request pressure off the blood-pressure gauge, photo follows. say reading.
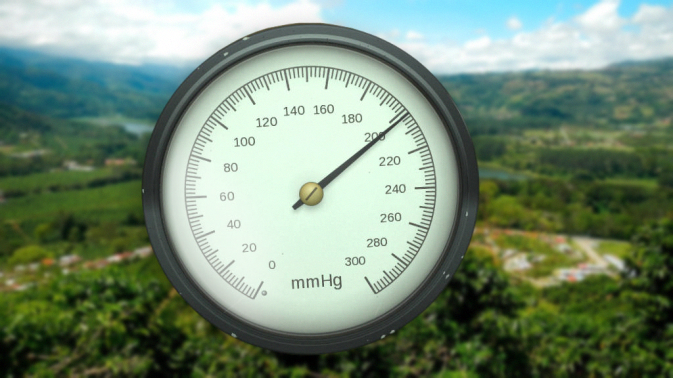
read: 202 mmHg
